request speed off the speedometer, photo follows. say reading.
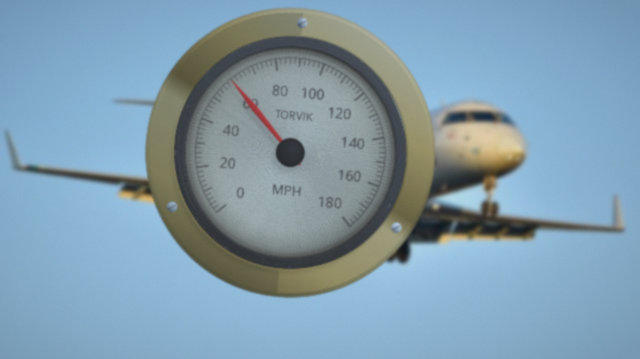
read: 60 mph
